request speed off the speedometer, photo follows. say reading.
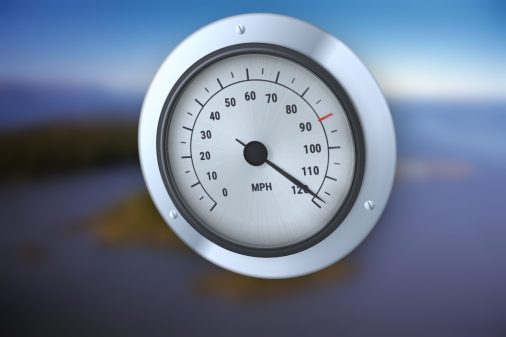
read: 117.5 mph
